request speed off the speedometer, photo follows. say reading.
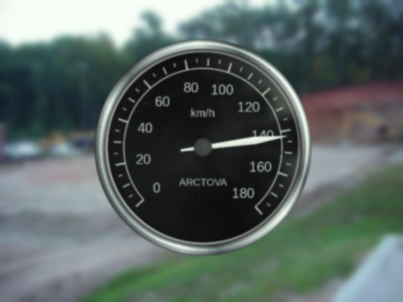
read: 142.5 km/h
